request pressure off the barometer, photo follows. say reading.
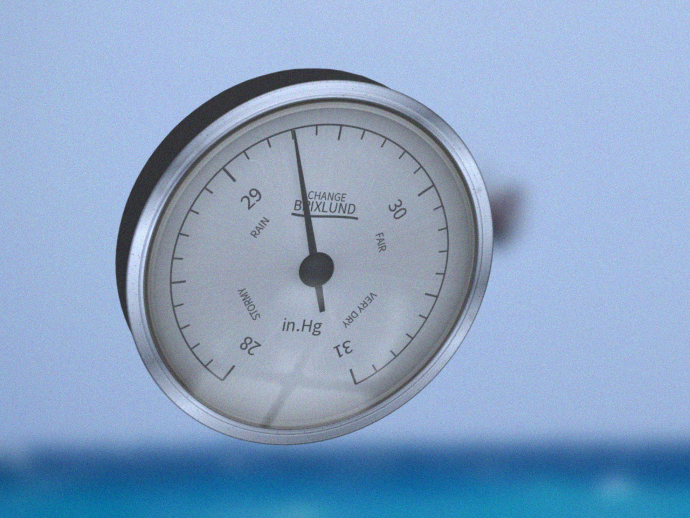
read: 29.3 inHg
